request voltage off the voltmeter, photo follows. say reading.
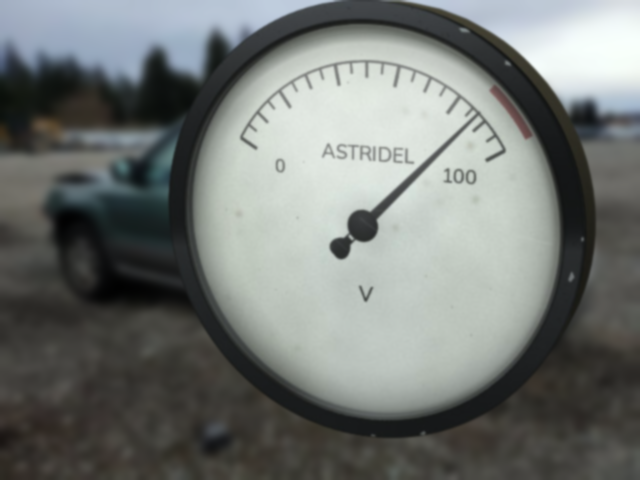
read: 87.5 V
